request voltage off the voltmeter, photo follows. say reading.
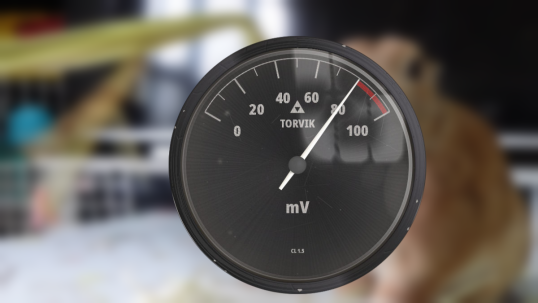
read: 80 mV
